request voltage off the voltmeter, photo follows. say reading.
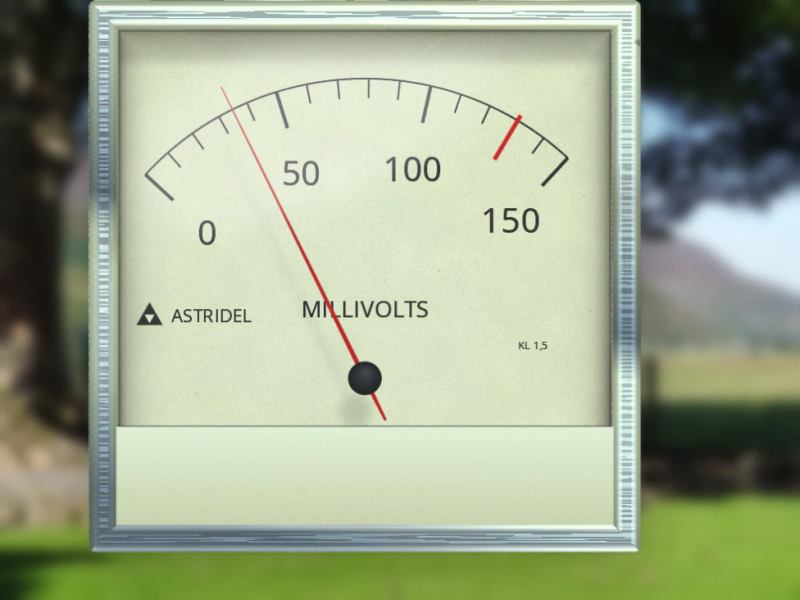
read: 35 mV
